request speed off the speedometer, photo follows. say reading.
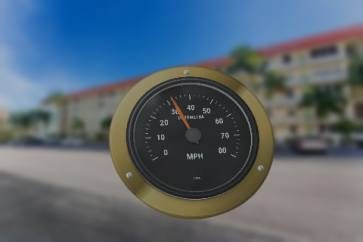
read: 32 mph
